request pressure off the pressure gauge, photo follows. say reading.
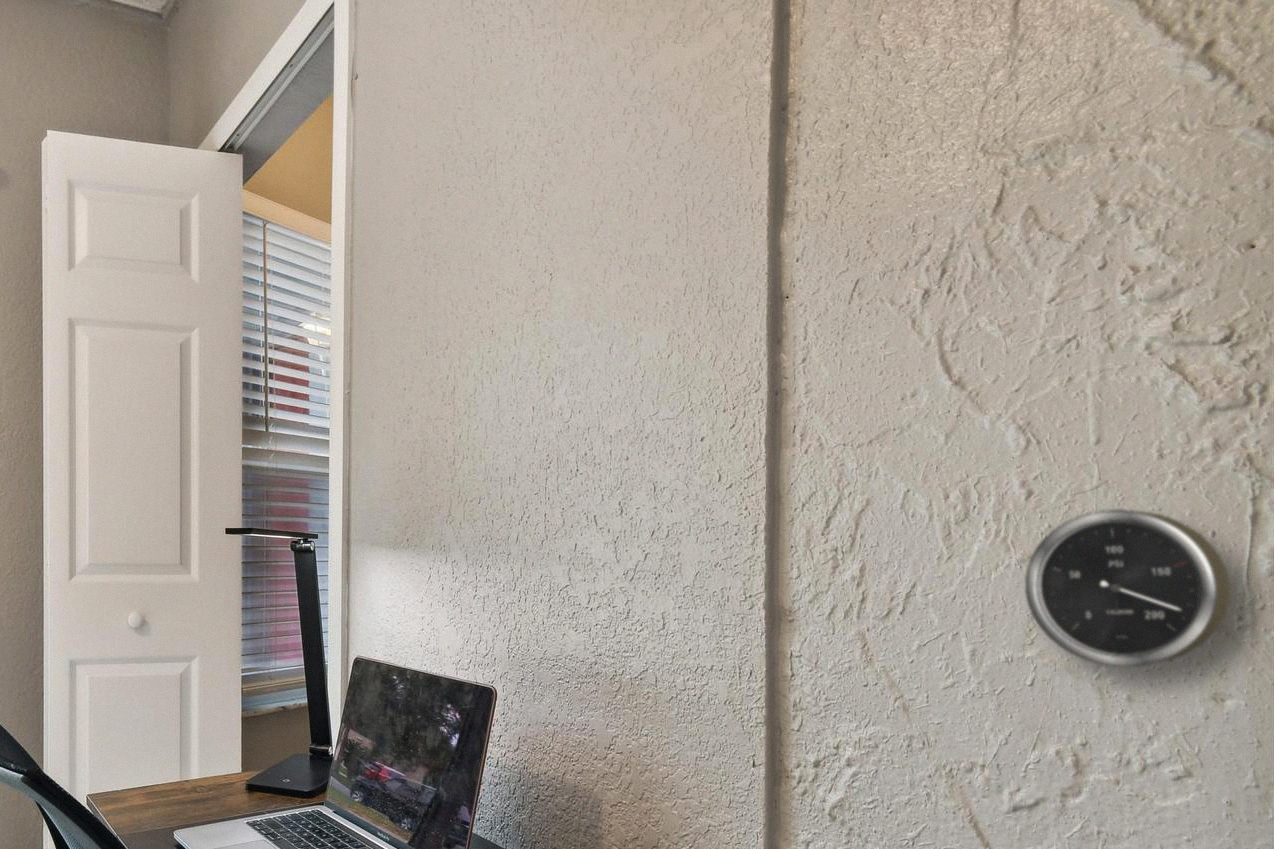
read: 185 psi
